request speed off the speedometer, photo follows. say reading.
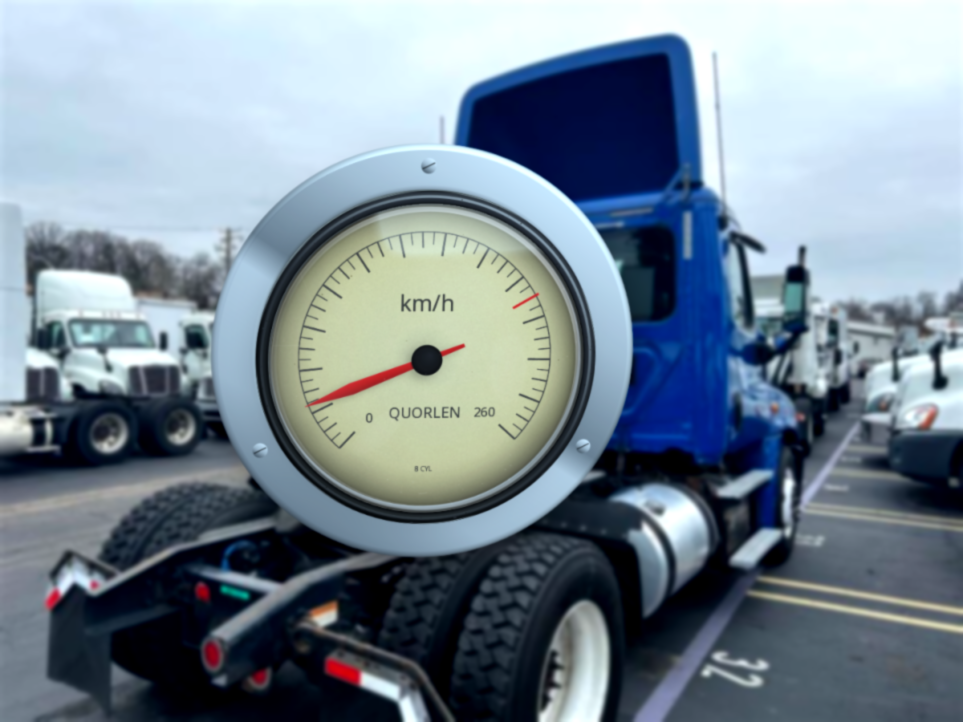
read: 25 km/h
